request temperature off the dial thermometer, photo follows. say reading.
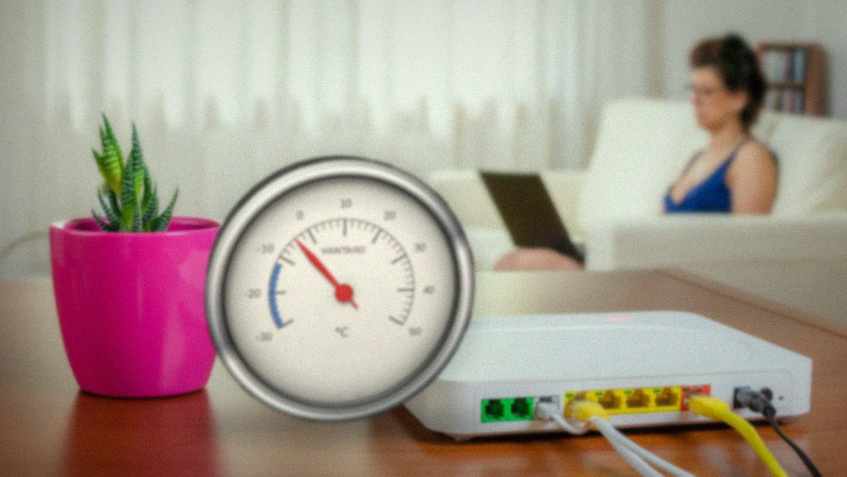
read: -4 °C
